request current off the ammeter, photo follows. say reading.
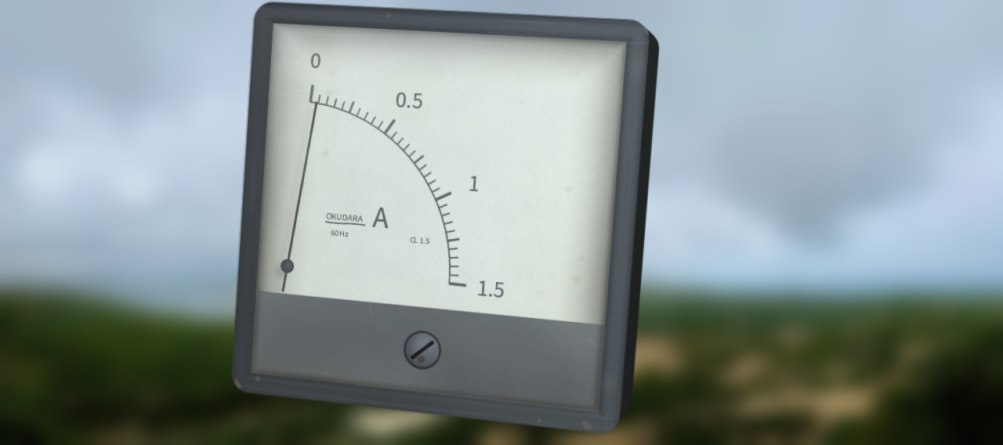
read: 0.05 A
